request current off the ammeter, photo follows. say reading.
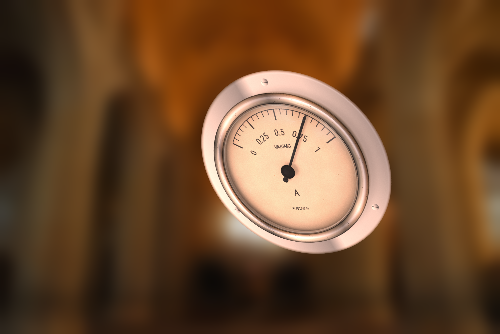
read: 0.75 A
